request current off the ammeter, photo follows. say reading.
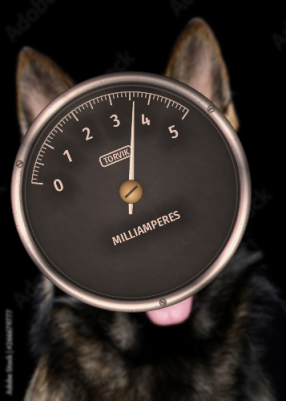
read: 3.6 mA
